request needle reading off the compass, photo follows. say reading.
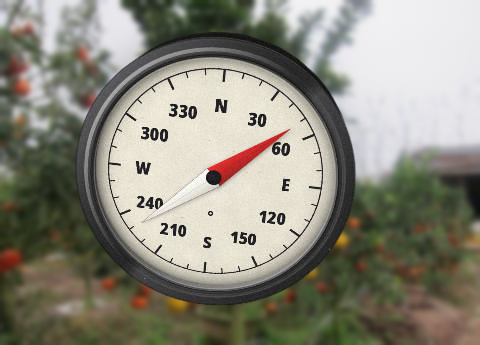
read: 50 °
